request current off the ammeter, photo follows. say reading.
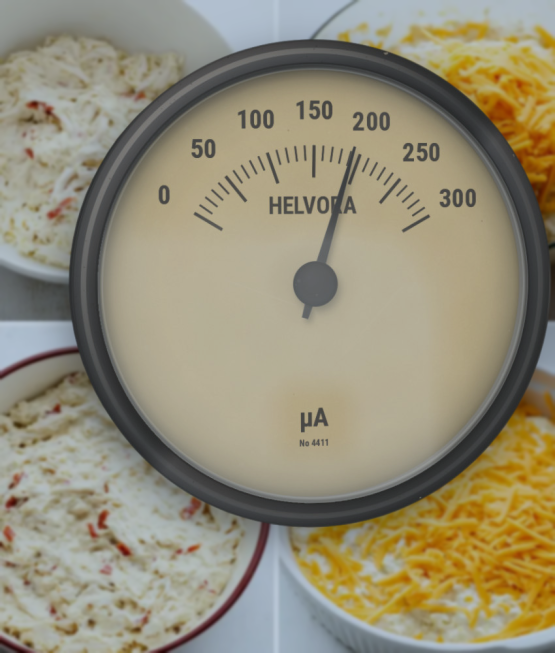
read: 190 µA
